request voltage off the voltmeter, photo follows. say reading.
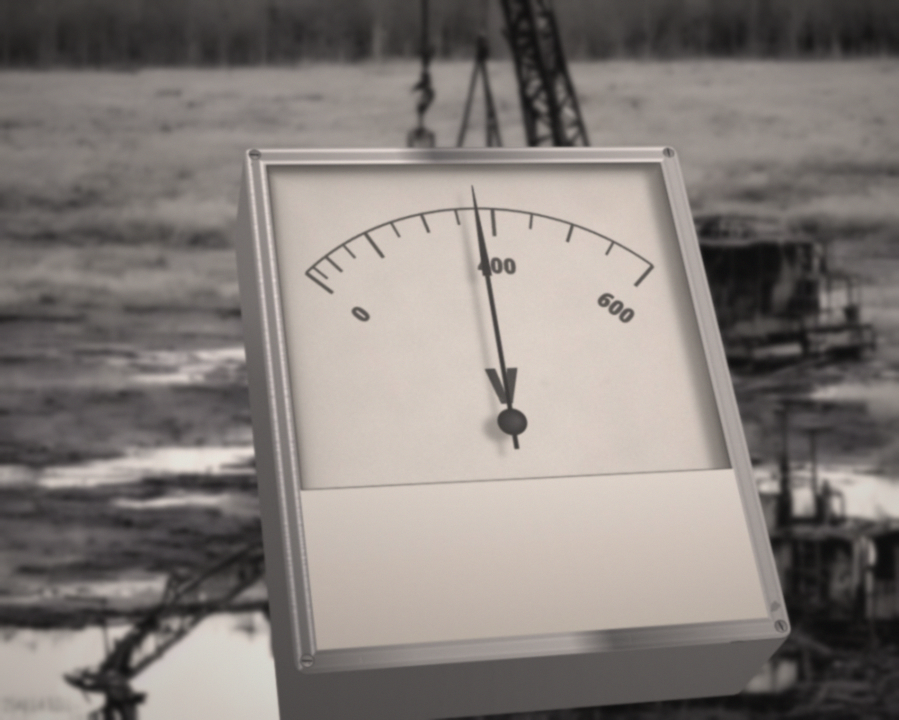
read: 375 V
